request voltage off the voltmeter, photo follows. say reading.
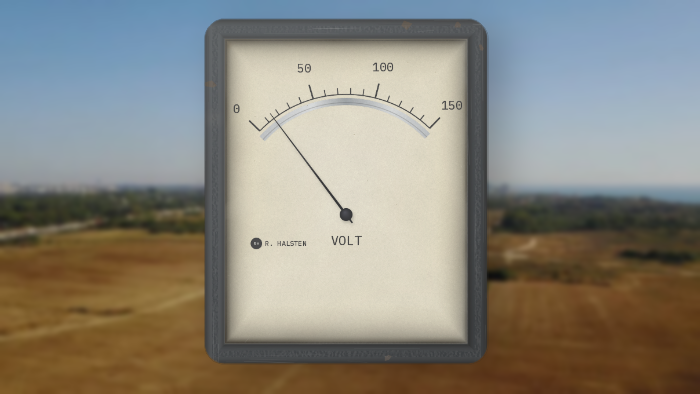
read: 15 V
